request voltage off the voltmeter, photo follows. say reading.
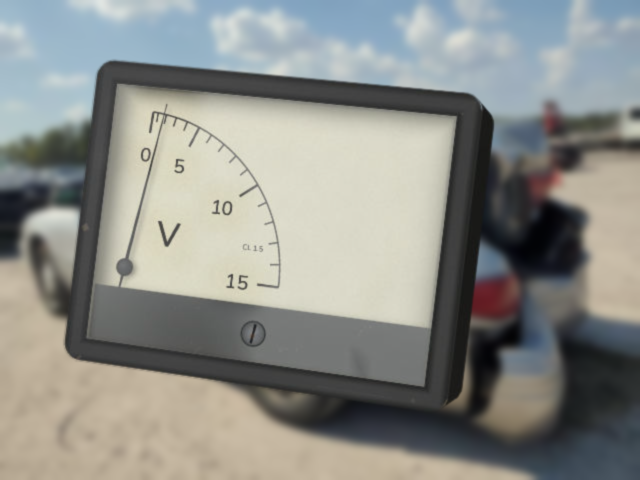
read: 2 V
